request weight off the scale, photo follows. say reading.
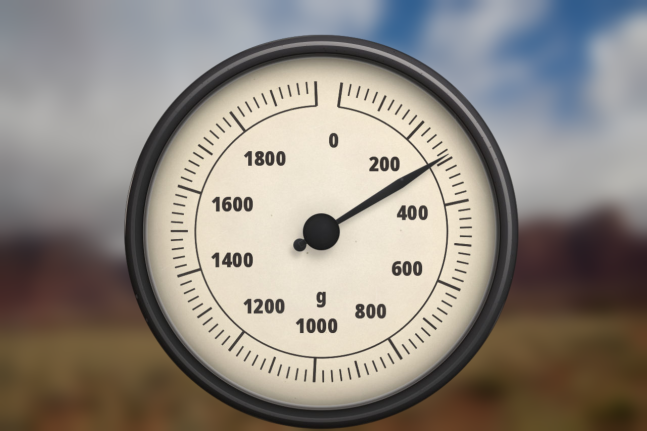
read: 290 g
